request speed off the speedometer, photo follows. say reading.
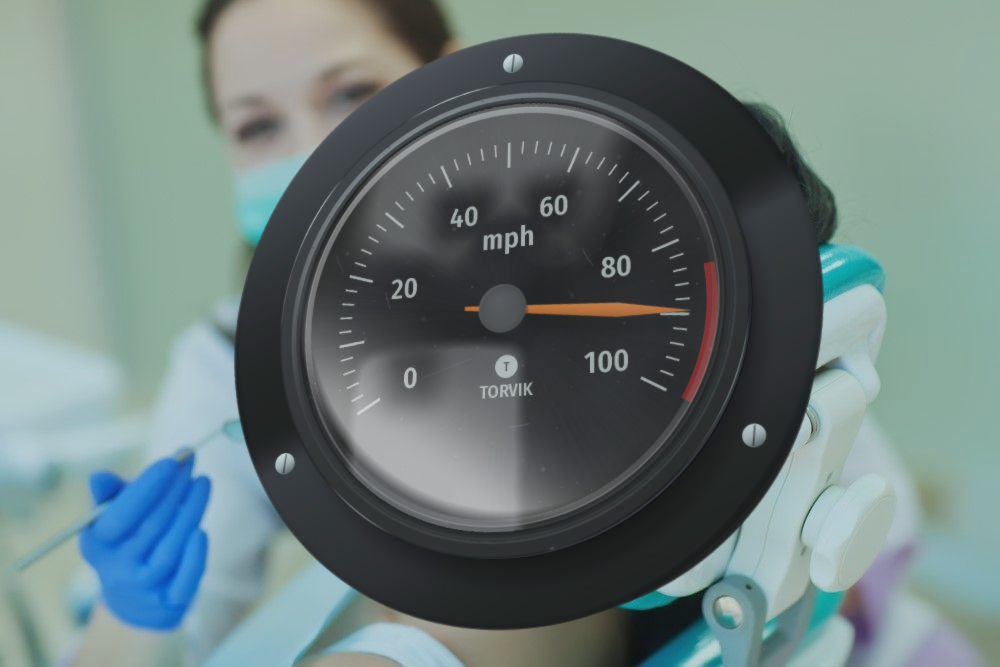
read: 90 mph
